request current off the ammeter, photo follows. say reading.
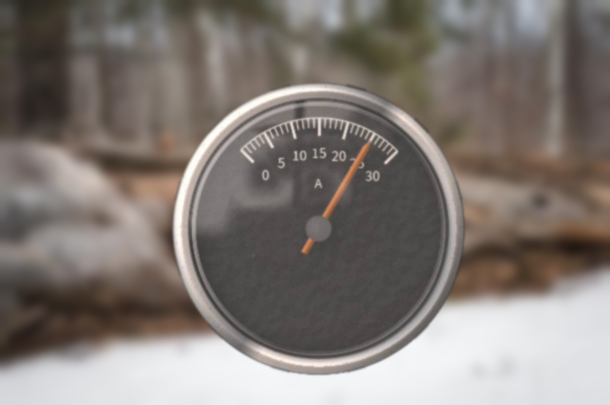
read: 25 A
